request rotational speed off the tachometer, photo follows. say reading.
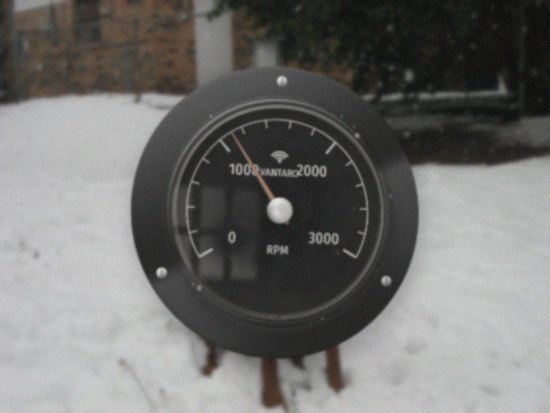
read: 1100 rpm
